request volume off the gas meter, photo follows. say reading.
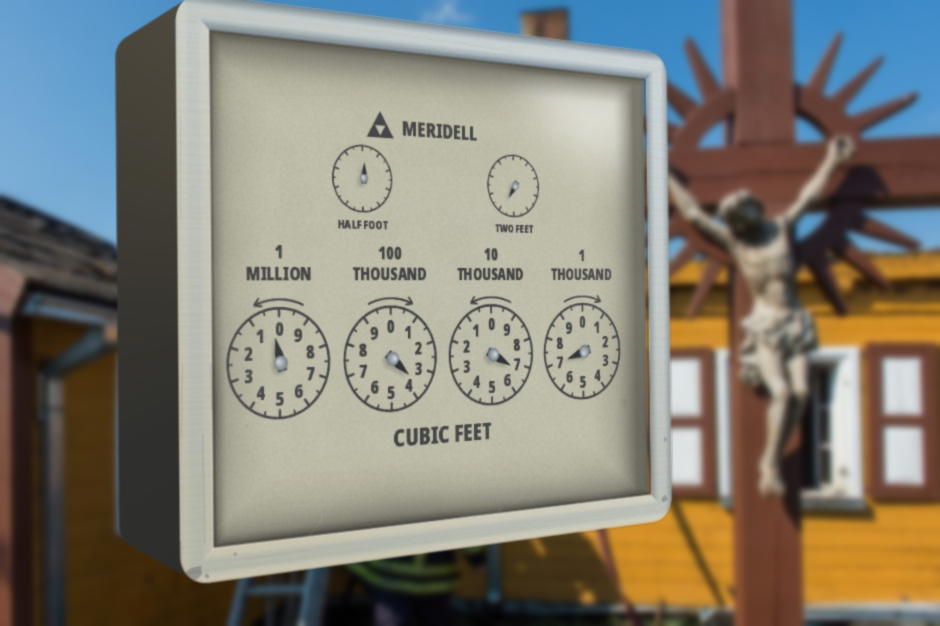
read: 36700 ft³
